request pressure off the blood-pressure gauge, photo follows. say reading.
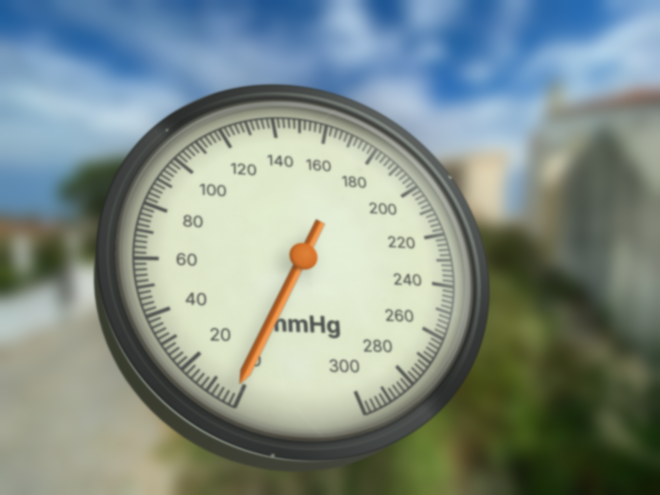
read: 2 mmHg
